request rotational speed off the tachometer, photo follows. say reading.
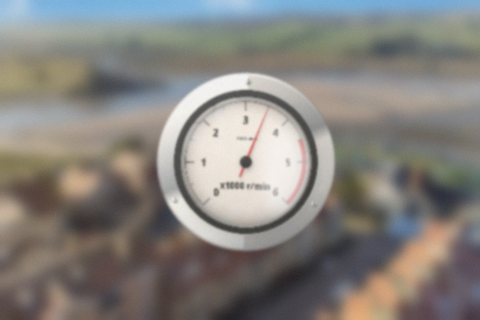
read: 3500 rpm
